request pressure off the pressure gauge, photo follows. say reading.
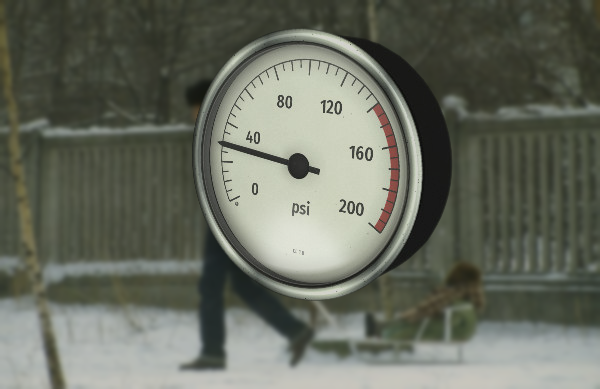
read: 30 psi
